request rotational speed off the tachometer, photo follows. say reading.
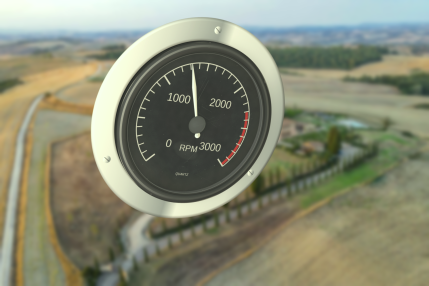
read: 1300 rpm
